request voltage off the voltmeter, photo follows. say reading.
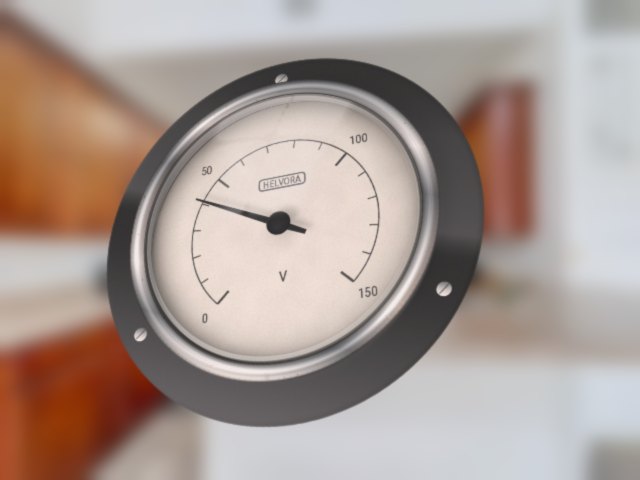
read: 40 V
